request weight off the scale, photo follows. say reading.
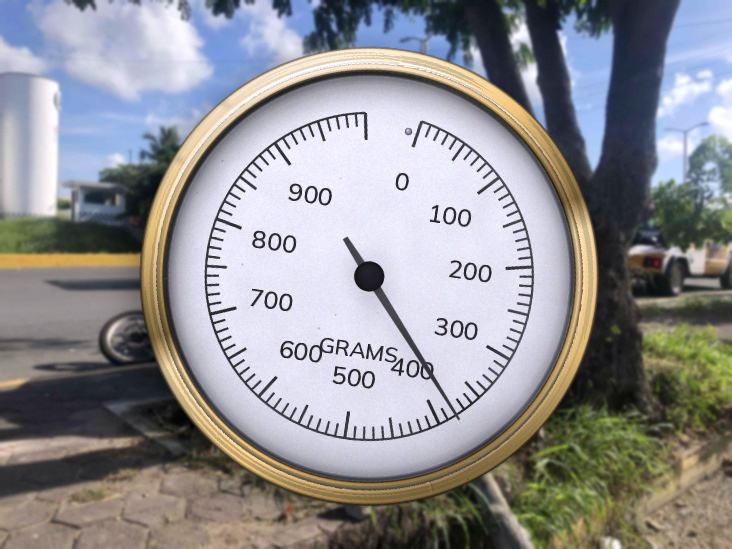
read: 380 g
